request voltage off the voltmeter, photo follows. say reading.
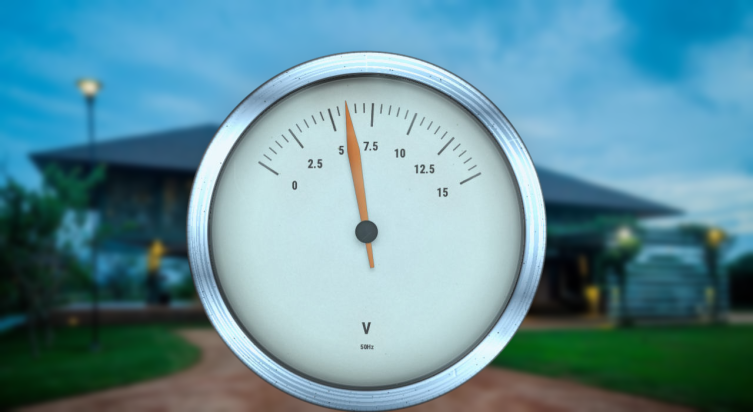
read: 6 V
